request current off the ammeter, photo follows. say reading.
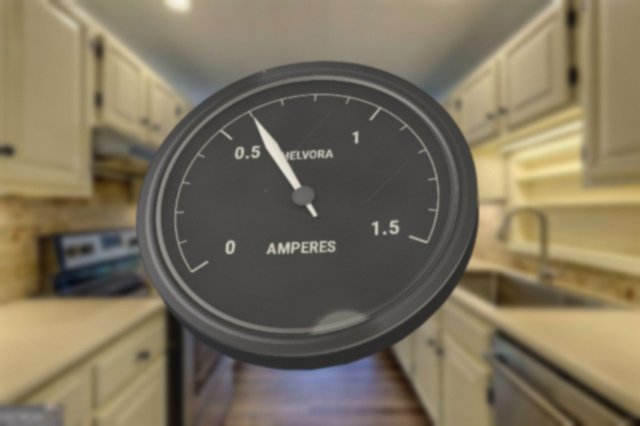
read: 0.6 A
